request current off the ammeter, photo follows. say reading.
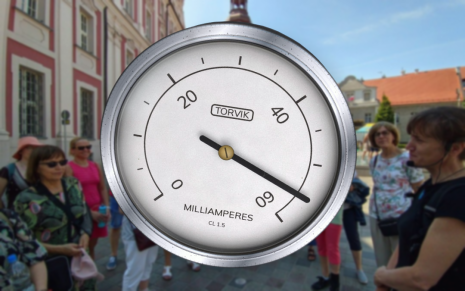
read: 55 mA
